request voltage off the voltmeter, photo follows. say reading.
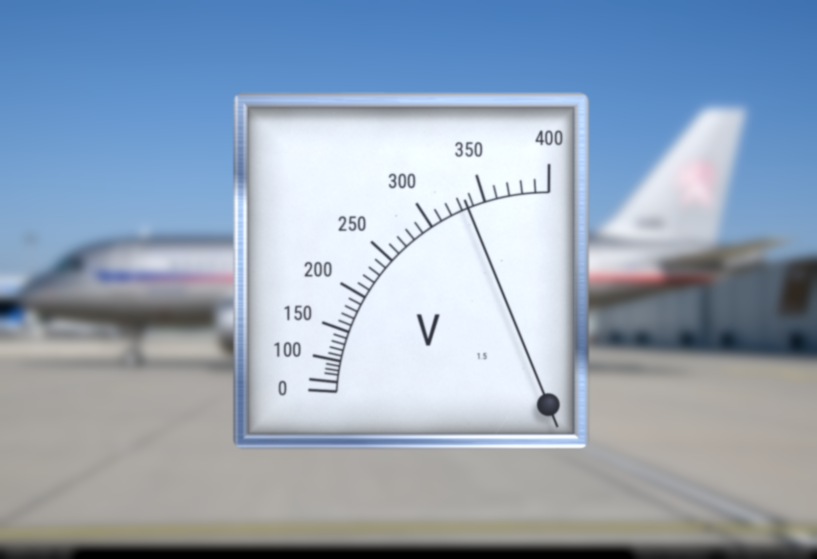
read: 335 V
